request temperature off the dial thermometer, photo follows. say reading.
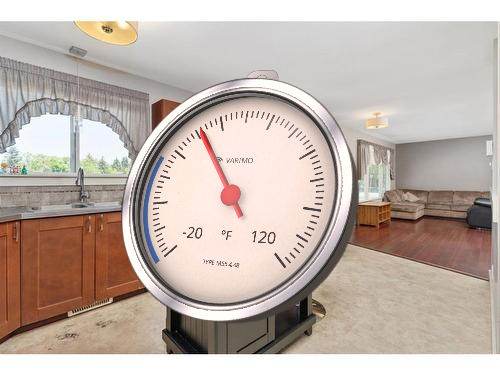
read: 32 °F
